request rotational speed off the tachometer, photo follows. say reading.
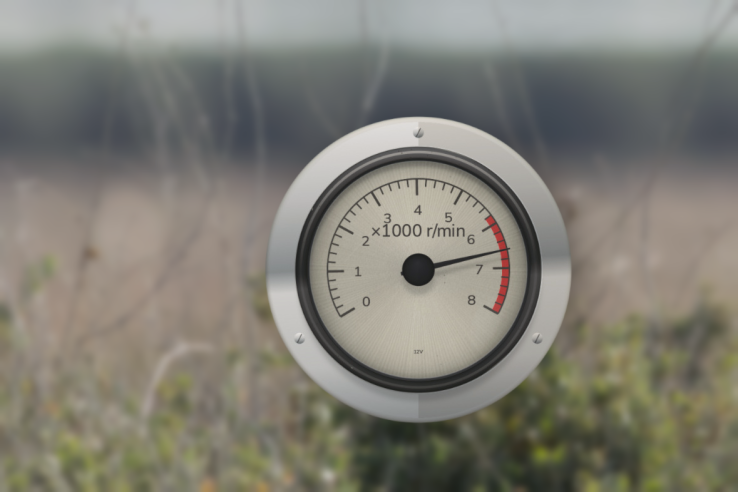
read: 6600 rpm
